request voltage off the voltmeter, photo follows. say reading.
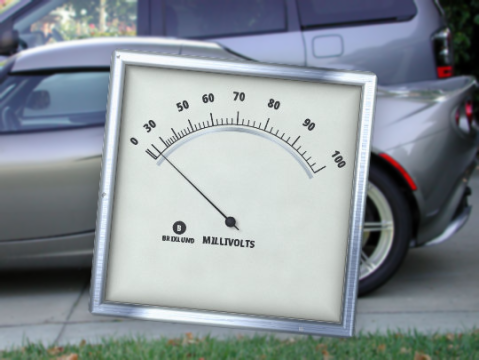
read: 20 mV
